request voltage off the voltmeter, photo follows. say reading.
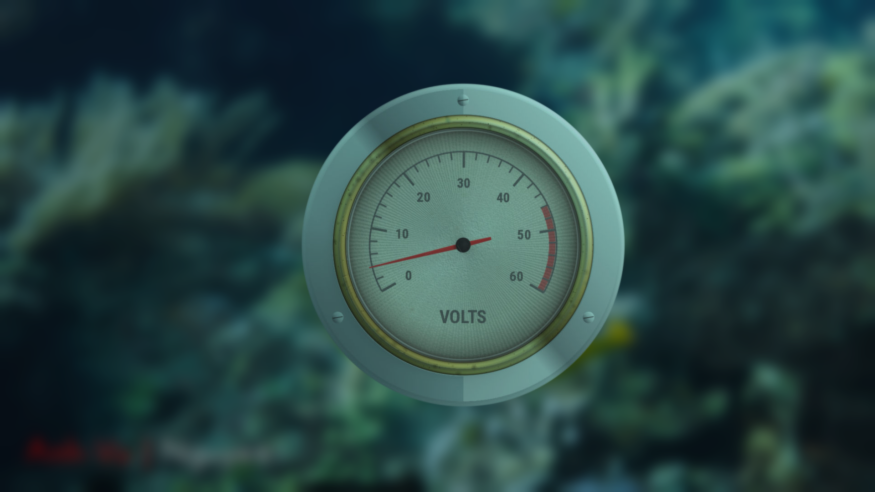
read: 4 V
